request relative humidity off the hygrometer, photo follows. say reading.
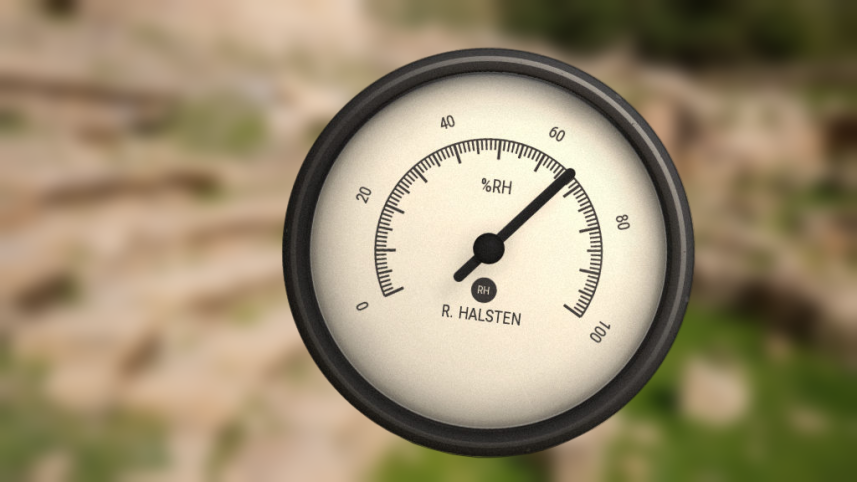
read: 67 %
